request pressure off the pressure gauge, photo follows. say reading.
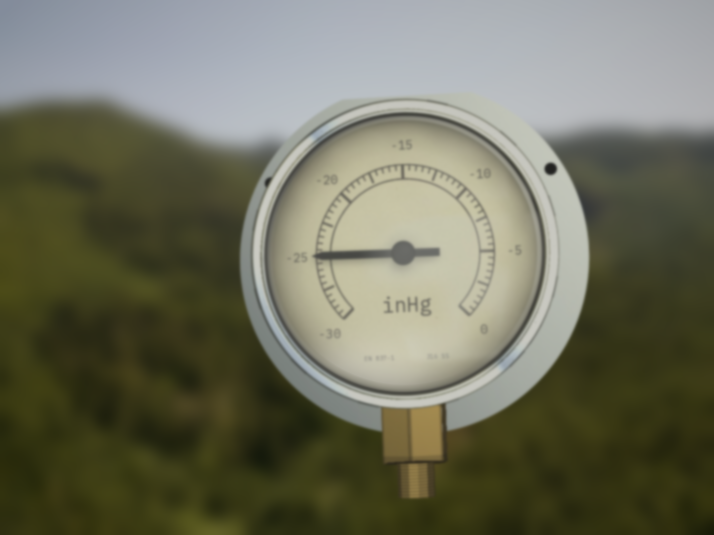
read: -25 inHg
